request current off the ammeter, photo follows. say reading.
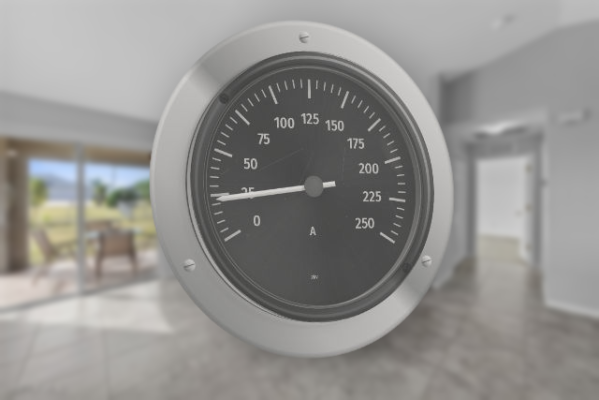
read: 22.5 A
